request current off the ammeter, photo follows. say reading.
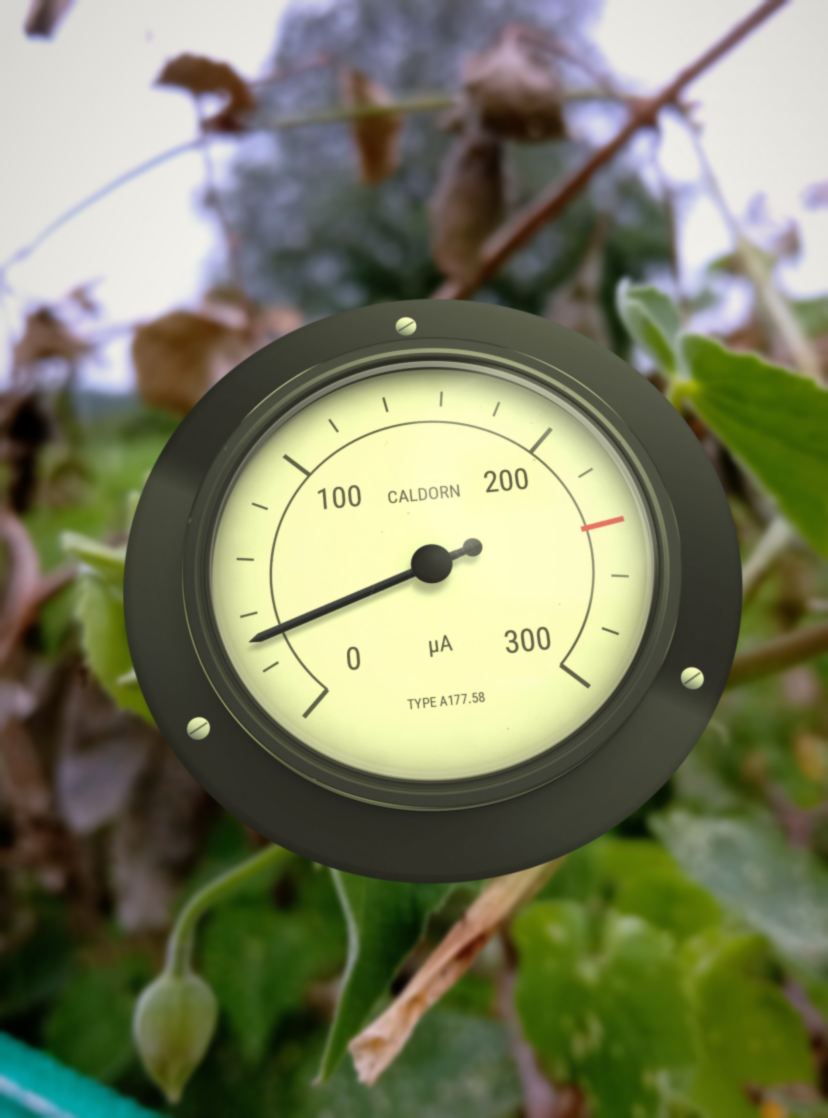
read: 30 µA
